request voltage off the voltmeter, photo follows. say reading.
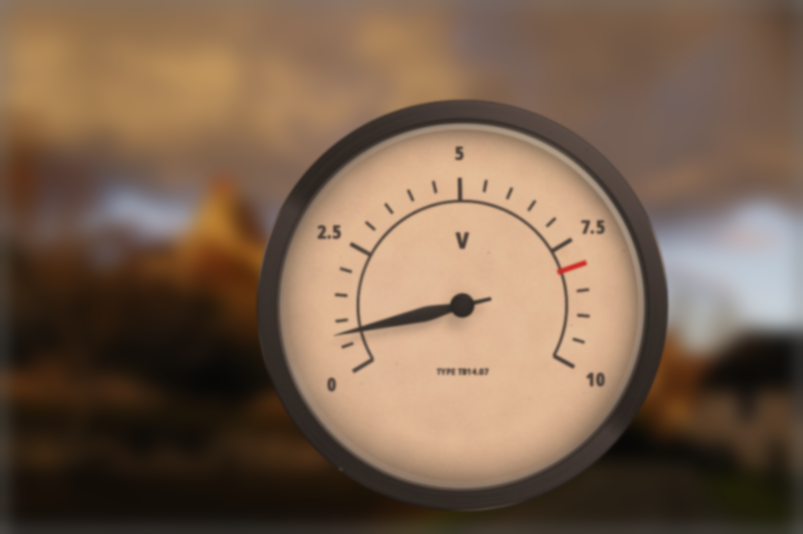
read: 0.75 V
